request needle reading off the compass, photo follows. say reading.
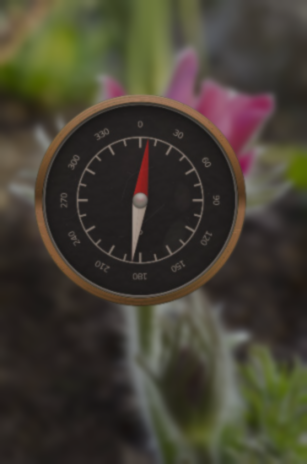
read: 7.5 °
